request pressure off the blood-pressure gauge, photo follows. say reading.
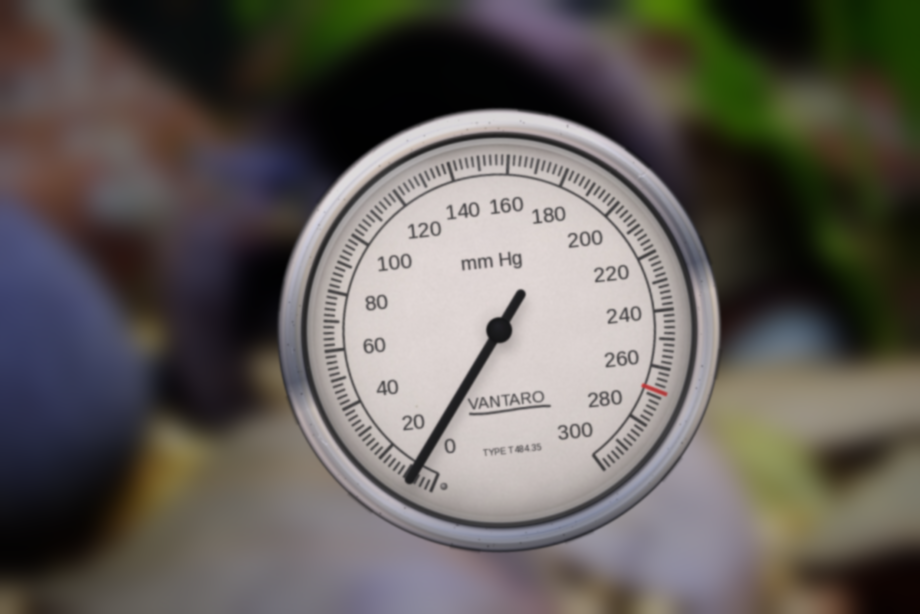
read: 8 mmHg
